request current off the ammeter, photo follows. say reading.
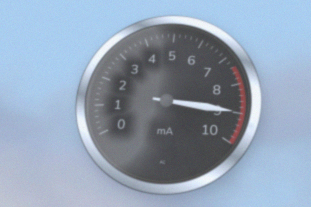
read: 9 mA
